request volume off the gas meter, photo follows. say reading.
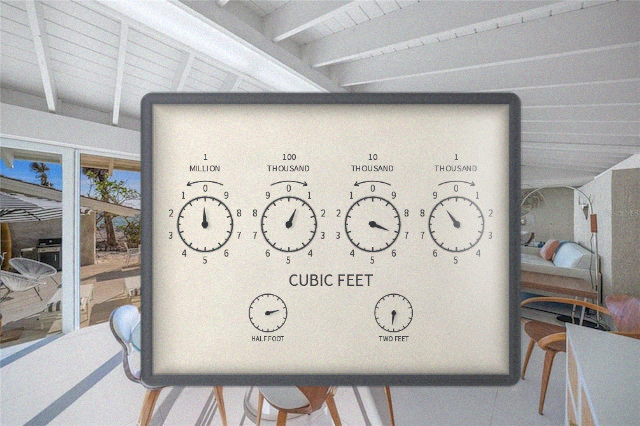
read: 6900 ft³
